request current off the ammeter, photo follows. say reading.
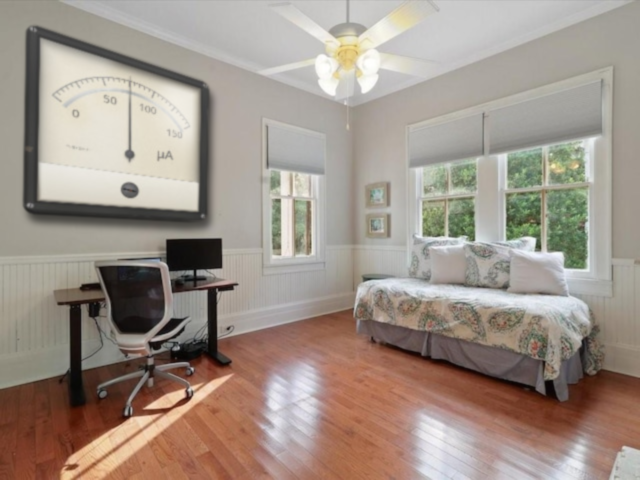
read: 75 µA
